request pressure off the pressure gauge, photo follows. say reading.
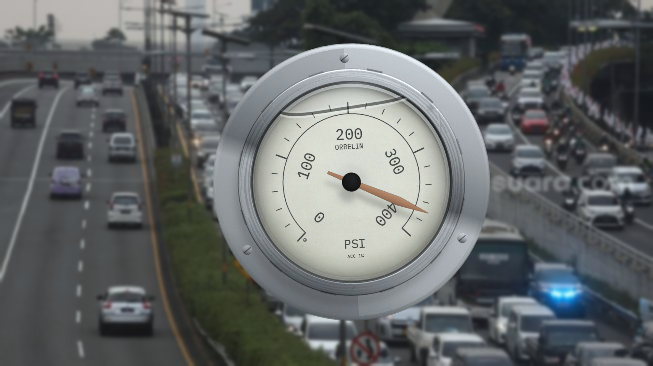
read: 370 psi
